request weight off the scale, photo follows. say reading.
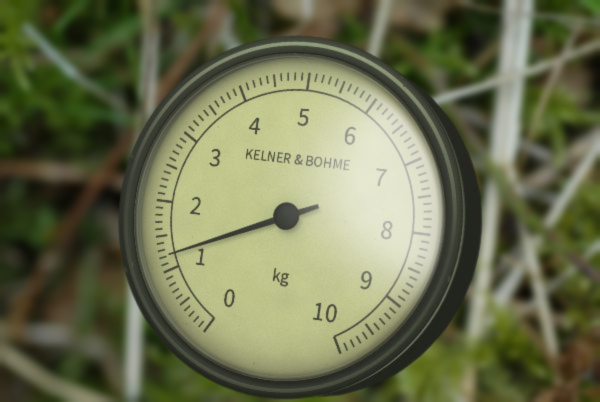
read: 1.2 kg
